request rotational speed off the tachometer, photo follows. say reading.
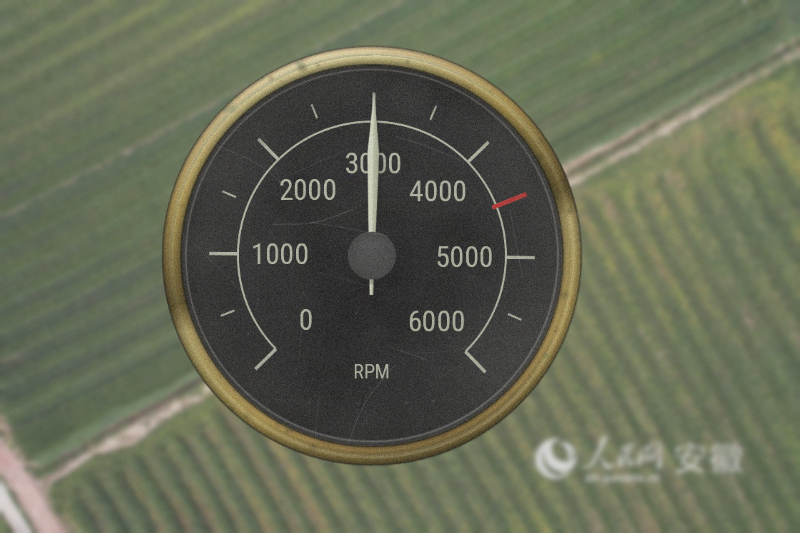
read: 3000 rpm
